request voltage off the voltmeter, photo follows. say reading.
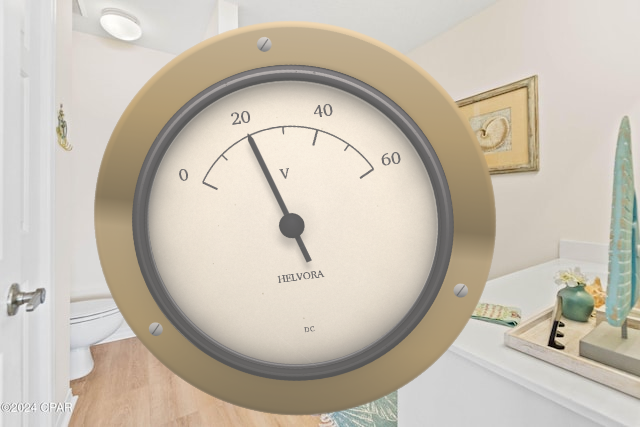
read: 20 V
